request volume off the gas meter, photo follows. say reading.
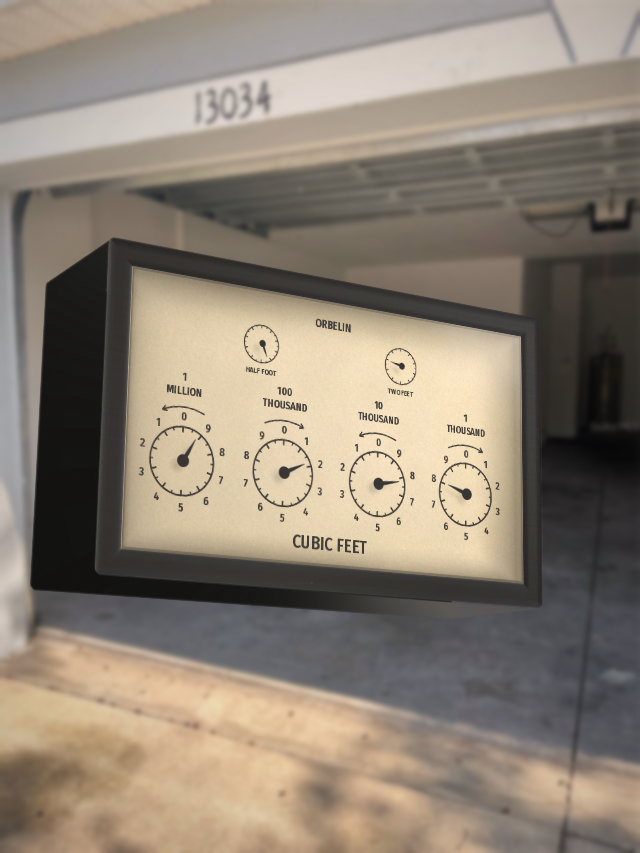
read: 917800 ft³
